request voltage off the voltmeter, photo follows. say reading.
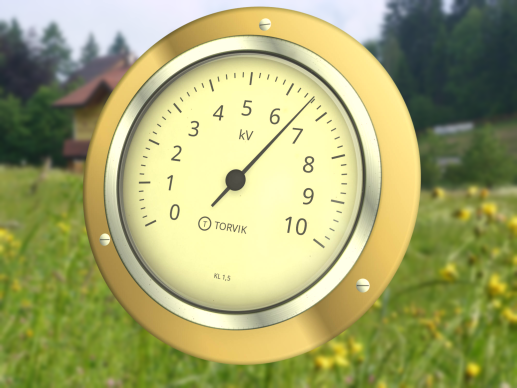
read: 6.6 kV
